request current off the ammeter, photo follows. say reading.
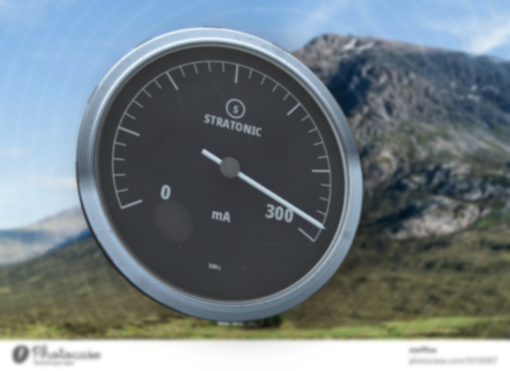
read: 290 mA
